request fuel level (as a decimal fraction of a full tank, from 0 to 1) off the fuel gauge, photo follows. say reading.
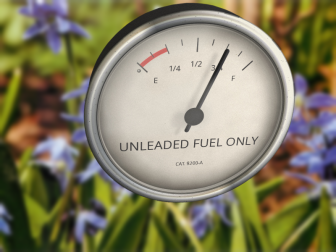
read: 0.75
